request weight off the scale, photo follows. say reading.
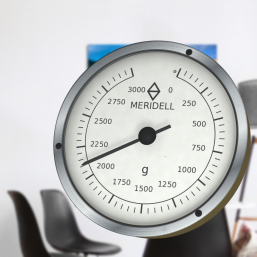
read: 2100 g
